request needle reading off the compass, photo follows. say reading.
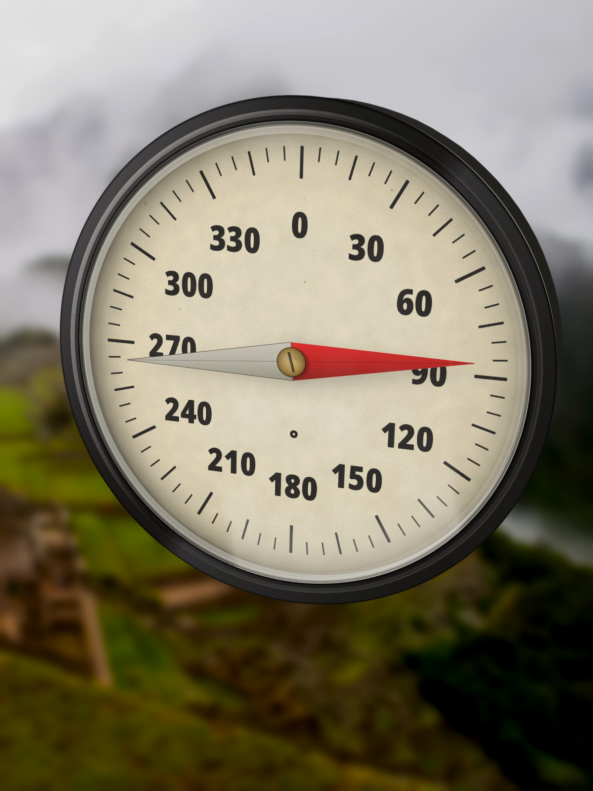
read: 85 °
